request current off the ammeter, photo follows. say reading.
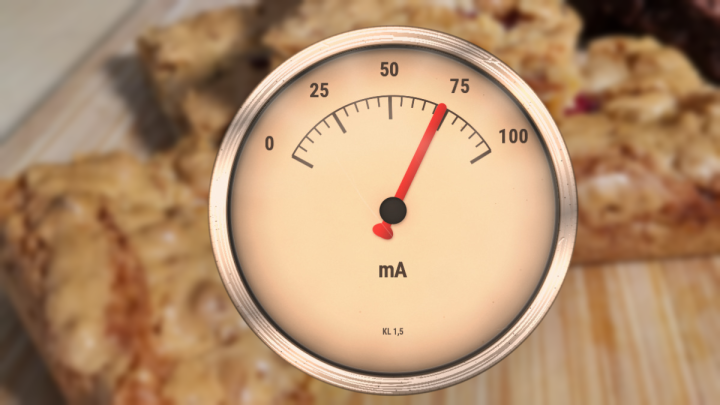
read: 72.5 mA
